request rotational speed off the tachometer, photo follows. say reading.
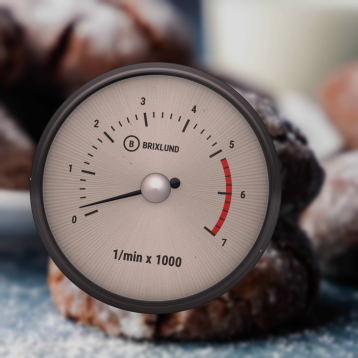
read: 200 rpm
